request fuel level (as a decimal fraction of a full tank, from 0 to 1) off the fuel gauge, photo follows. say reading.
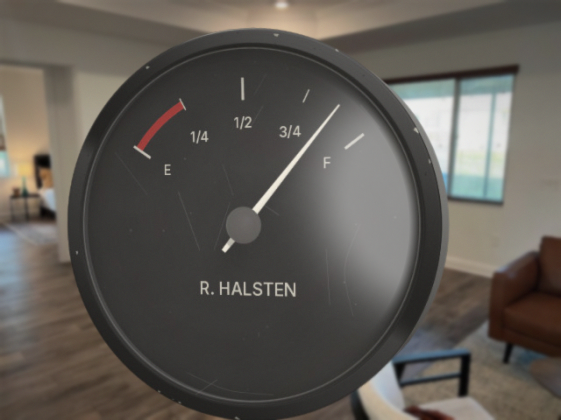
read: 0.875
